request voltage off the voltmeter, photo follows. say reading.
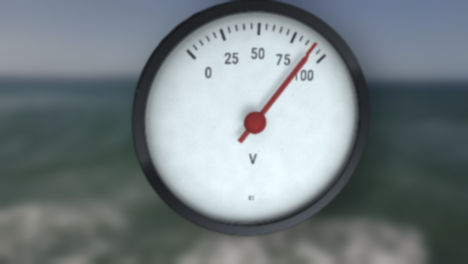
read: 90 V
